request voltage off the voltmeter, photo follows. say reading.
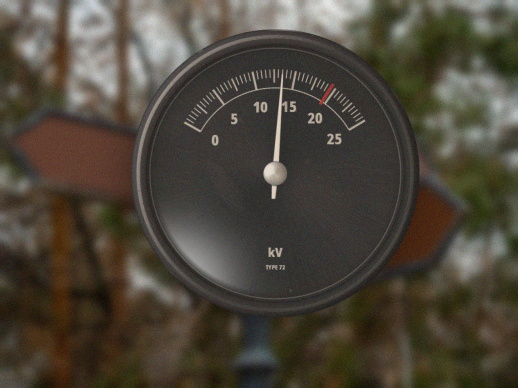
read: 13.5 kV
